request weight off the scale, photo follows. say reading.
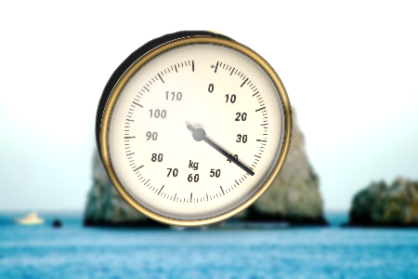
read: 40 kg
